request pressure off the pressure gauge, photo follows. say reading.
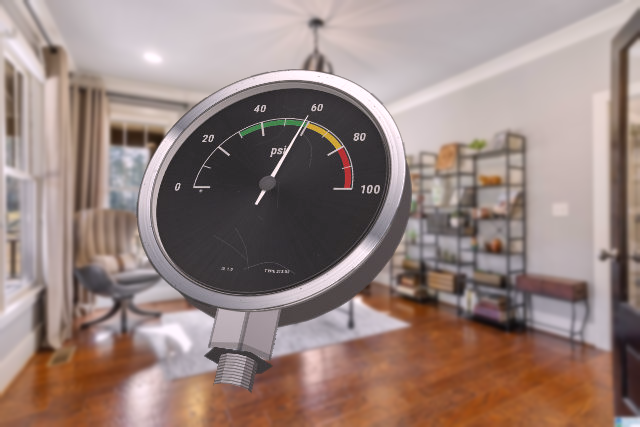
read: 60 psi
